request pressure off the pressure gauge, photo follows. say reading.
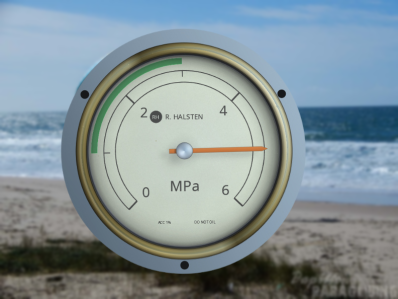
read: 5 MPa
